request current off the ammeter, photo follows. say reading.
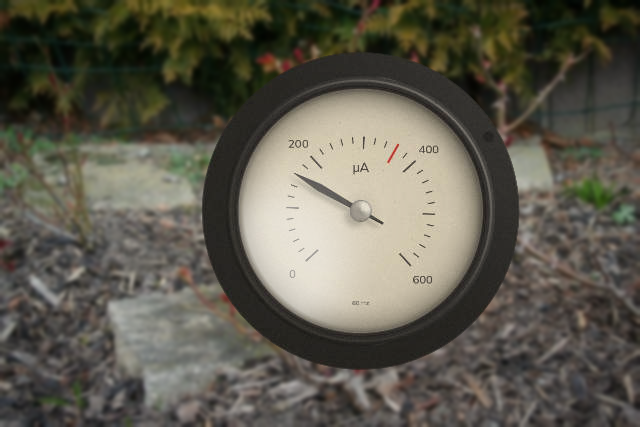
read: 160 µA
